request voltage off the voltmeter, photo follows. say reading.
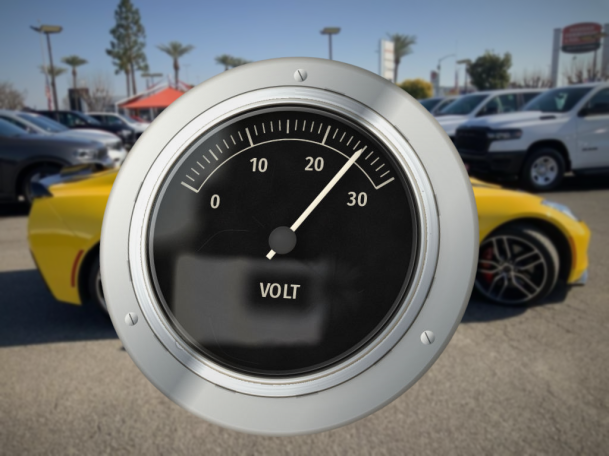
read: 25 V
